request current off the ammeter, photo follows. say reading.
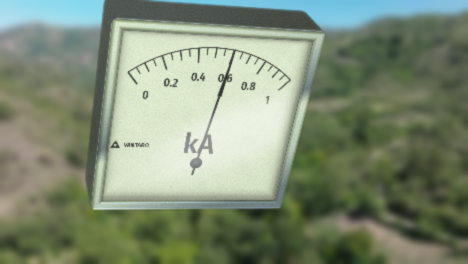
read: 0.6 kA
